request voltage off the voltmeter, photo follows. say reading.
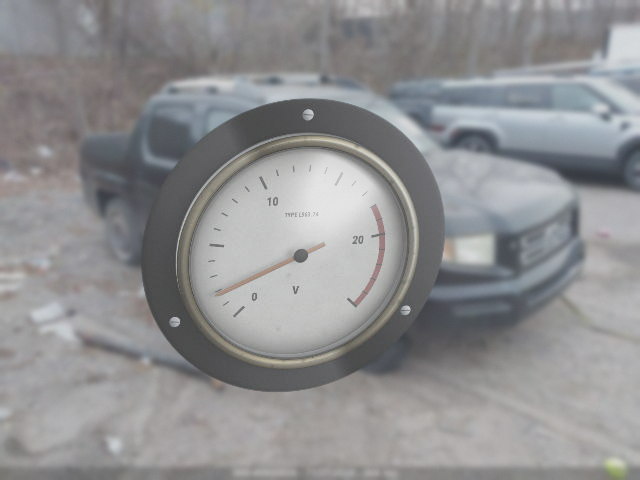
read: 2 V
